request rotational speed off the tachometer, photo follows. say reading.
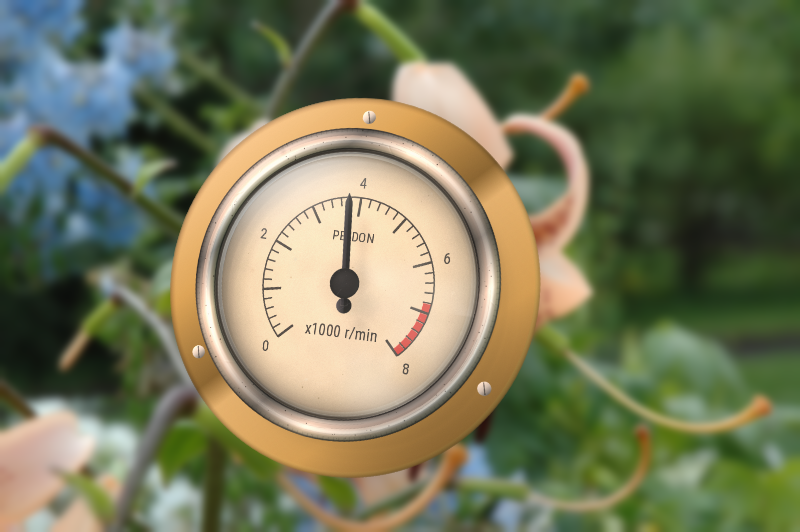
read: 3800 rpm
